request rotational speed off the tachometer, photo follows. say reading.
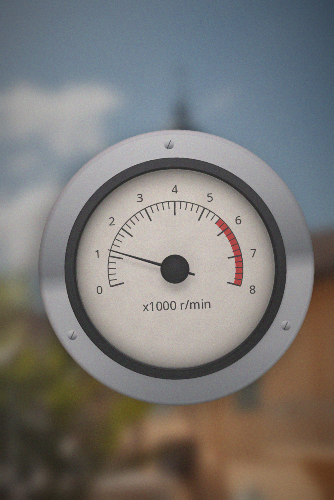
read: 1200 rpm
